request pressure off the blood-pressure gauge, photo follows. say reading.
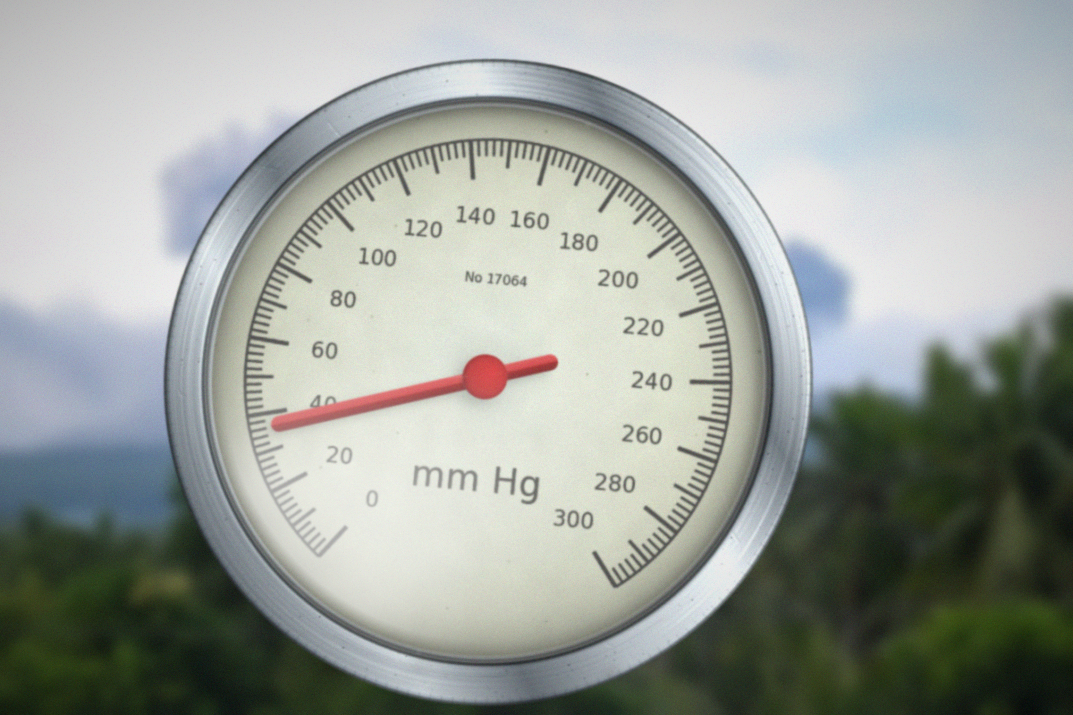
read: 36 mmHg
